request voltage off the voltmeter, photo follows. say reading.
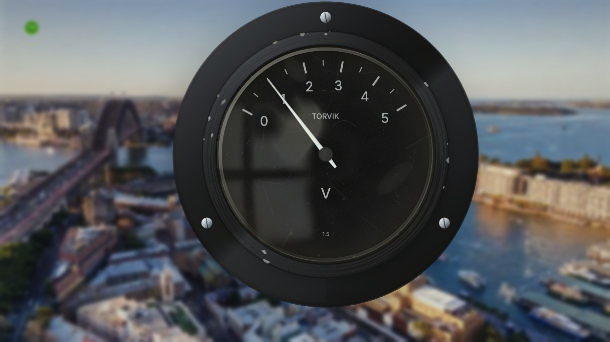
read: 1 V
